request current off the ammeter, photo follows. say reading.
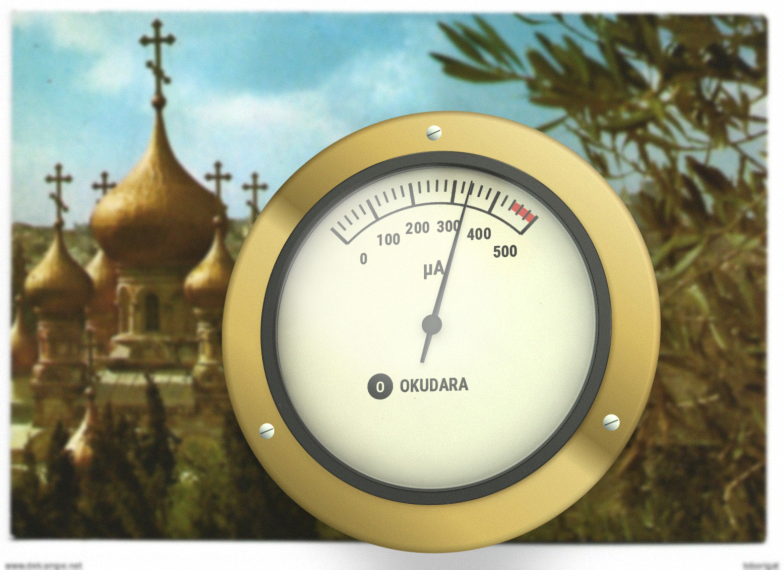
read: 340 µA
